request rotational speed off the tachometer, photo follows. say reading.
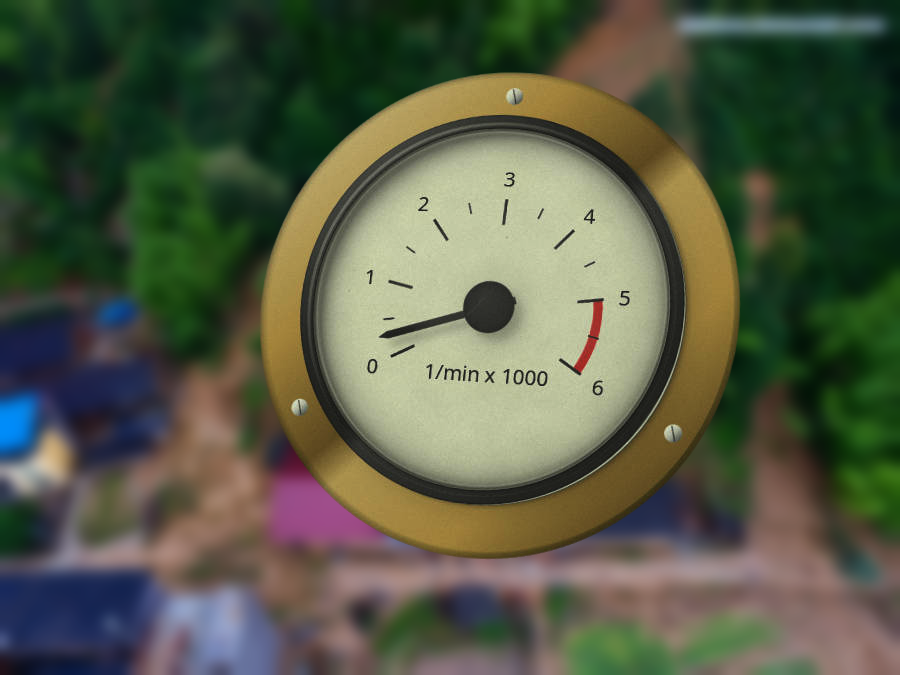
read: 250 rpm
